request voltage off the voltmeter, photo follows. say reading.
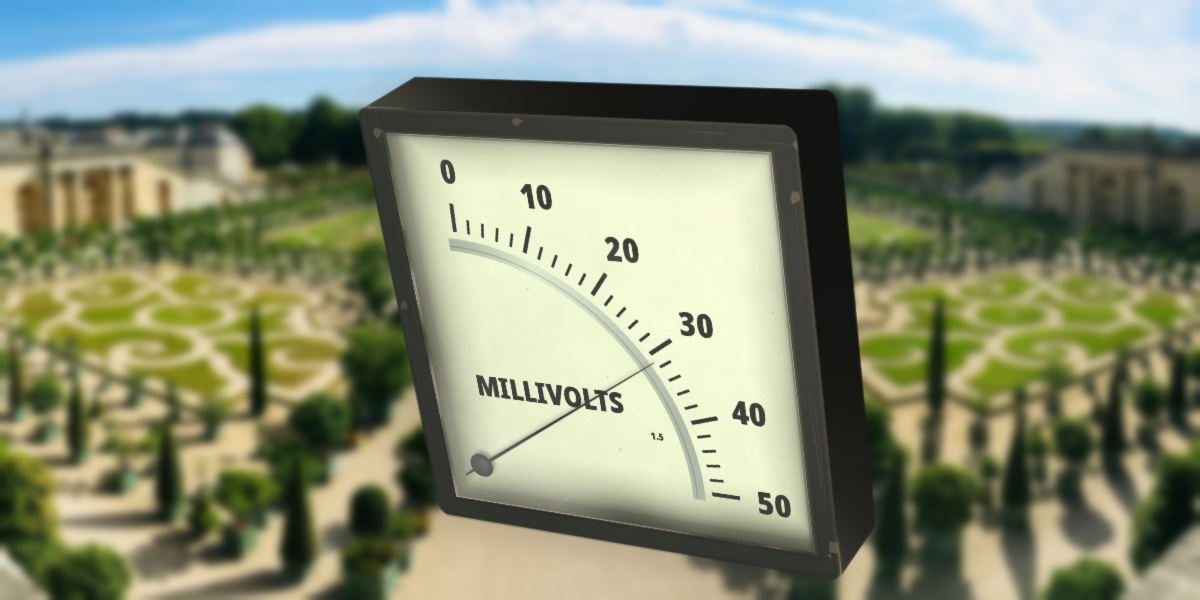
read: 31 mV
